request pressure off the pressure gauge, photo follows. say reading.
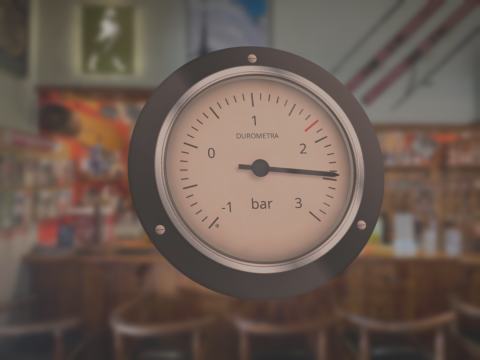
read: 2.45 bar
